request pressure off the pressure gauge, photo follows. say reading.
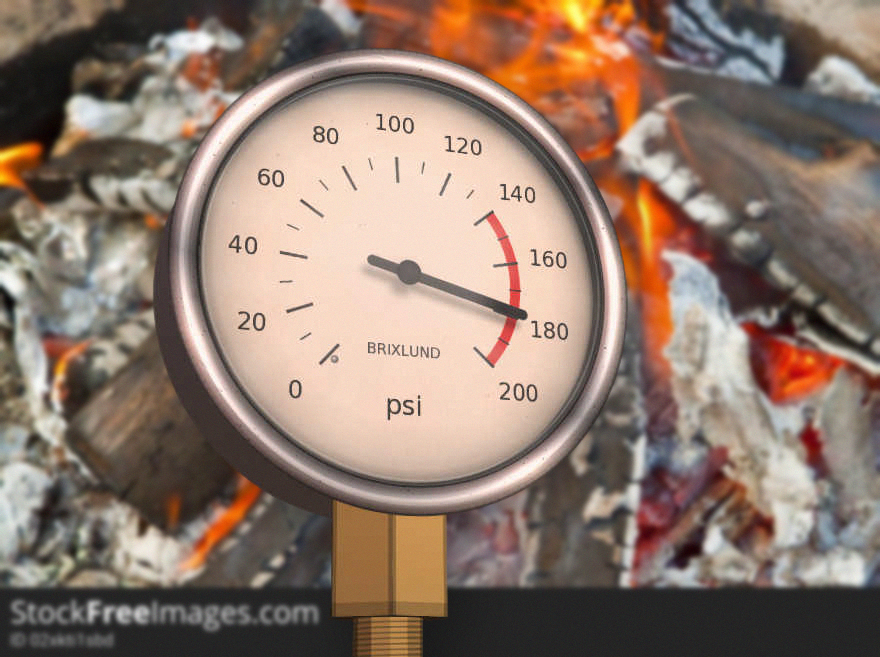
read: 180 psi
